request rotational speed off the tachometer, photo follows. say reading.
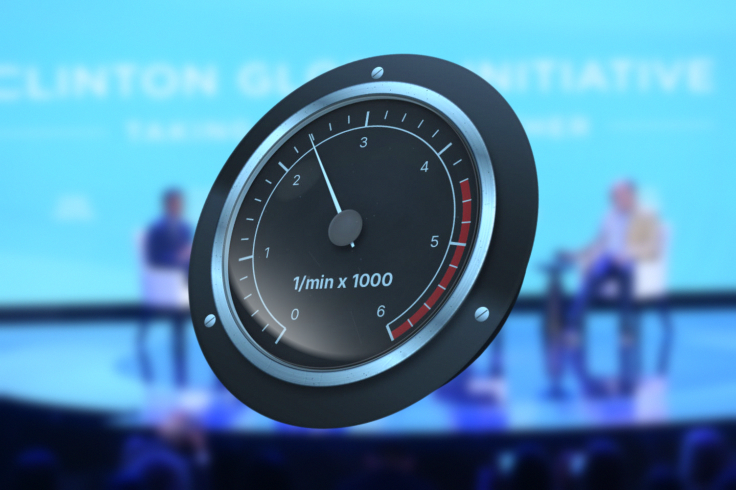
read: 2400 rpm
